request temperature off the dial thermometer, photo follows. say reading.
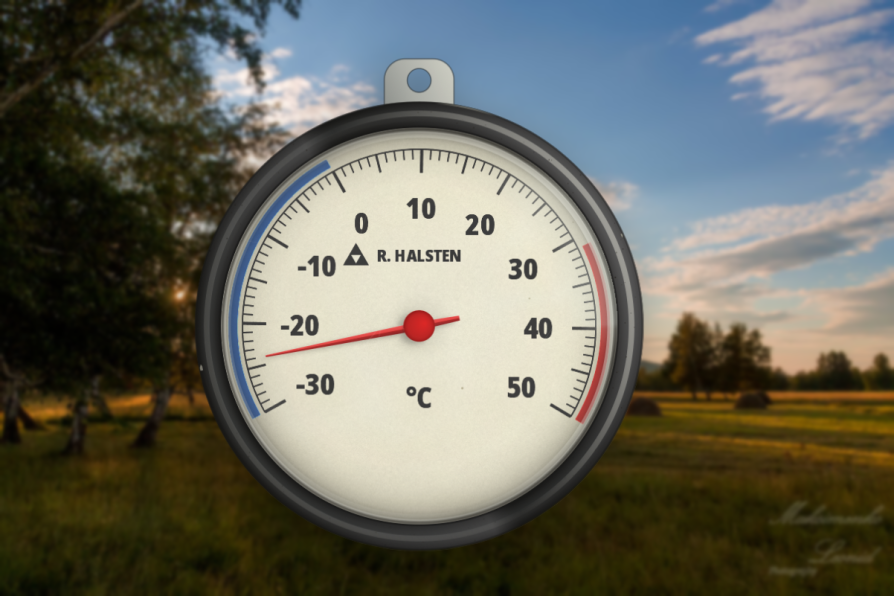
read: -24 °C
